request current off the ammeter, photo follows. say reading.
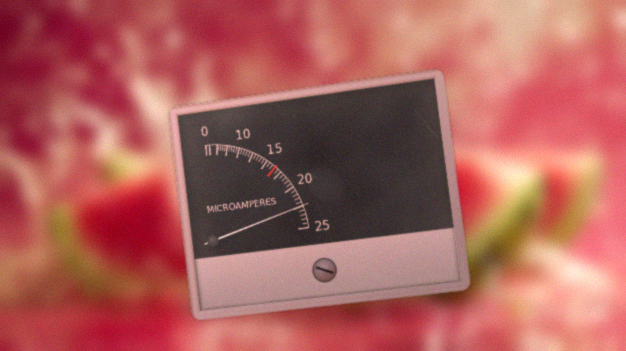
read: 22.5 µA
